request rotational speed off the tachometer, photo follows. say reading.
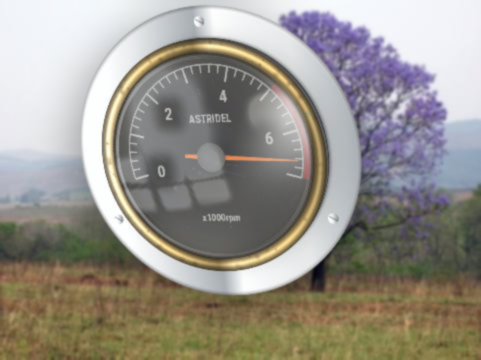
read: 6600 rpm
